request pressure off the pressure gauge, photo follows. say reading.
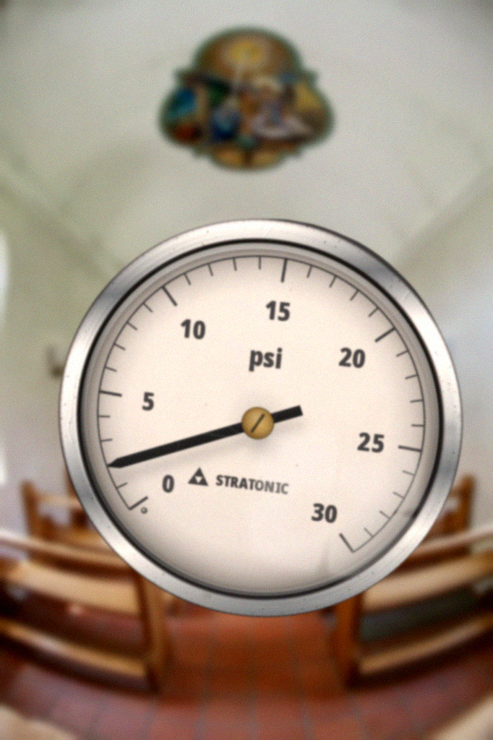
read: 2 psi
